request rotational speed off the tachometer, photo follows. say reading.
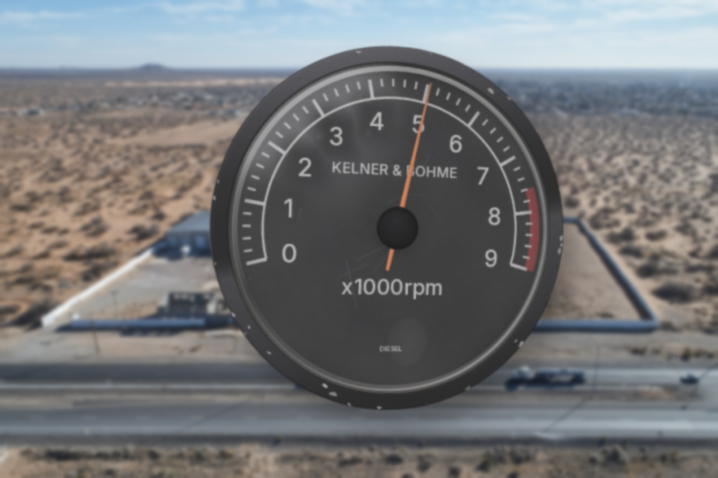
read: 5000 rpm
